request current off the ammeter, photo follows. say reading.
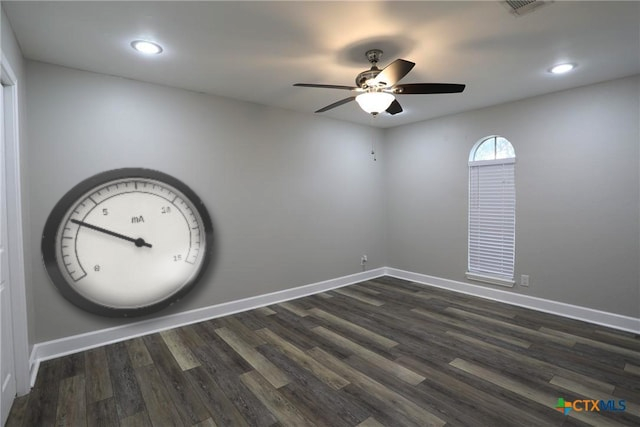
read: 3.5 mA
